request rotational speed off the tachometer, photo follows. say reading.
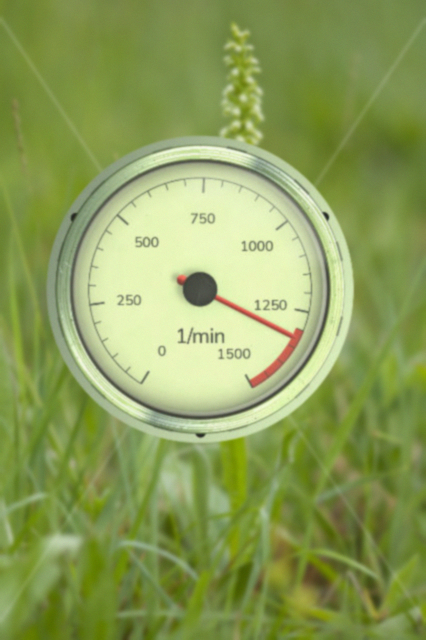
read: 1325 rpm
